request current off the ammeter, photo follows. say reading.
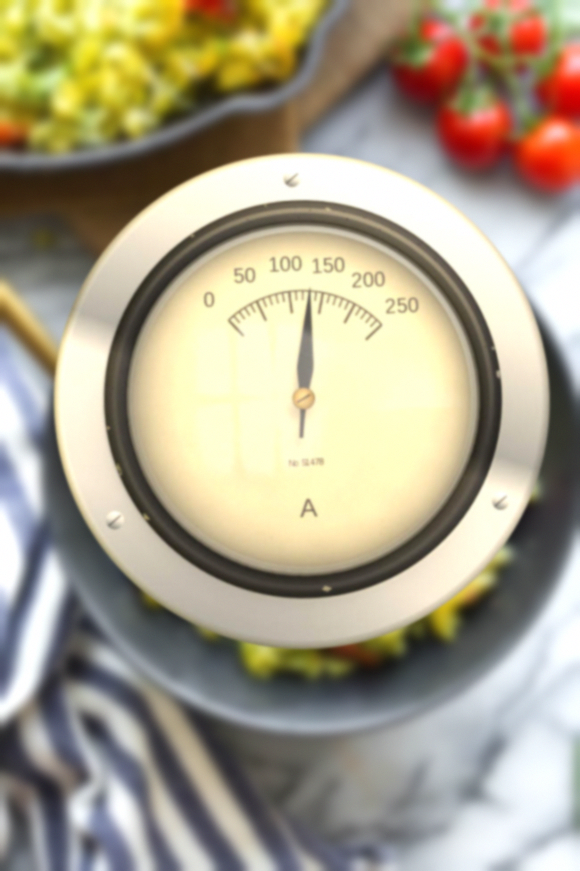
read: 130 A
